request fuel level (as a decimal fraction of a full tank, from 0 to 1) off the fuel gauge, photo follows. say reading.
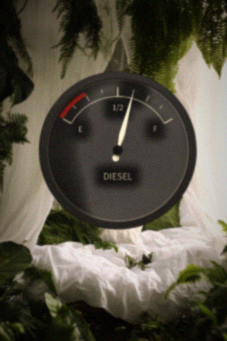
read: 0.625
